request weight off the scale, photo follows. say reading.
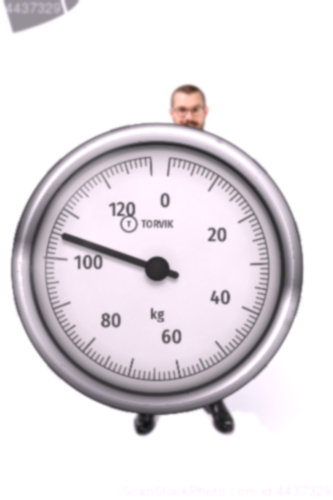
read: 105 kg
